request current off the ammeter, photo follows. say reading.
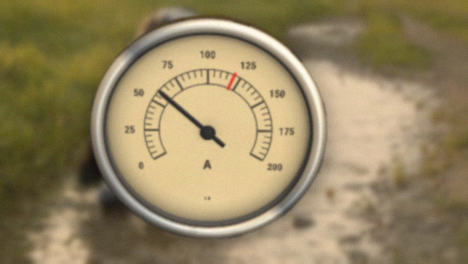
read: 60 A
